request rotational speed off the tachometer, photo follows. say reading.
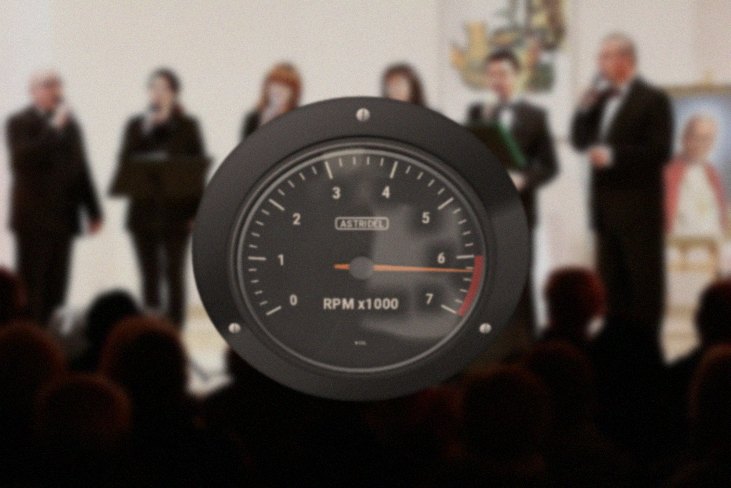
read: 6200 rpm
